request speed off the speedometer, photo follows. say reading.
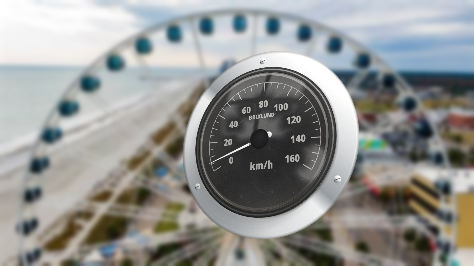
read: 5 km/h
